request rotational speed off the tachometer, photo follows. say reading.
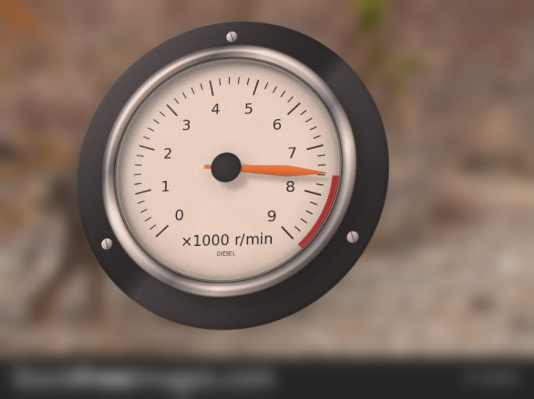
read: 7600 rpm
